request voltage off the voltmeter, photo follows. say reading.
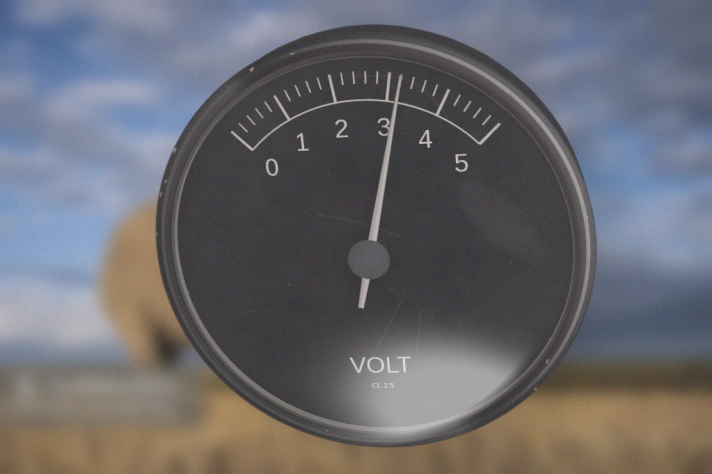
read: 3.2 V
